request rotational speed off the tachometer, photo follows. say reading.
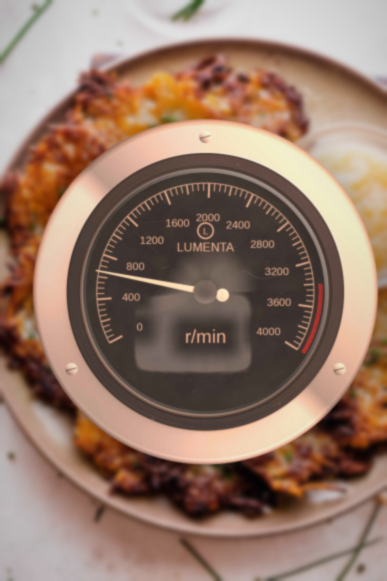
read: 650 rpm
